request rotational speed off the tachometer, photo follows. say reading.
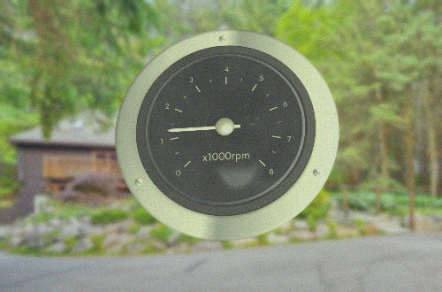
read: 1250 rpm
